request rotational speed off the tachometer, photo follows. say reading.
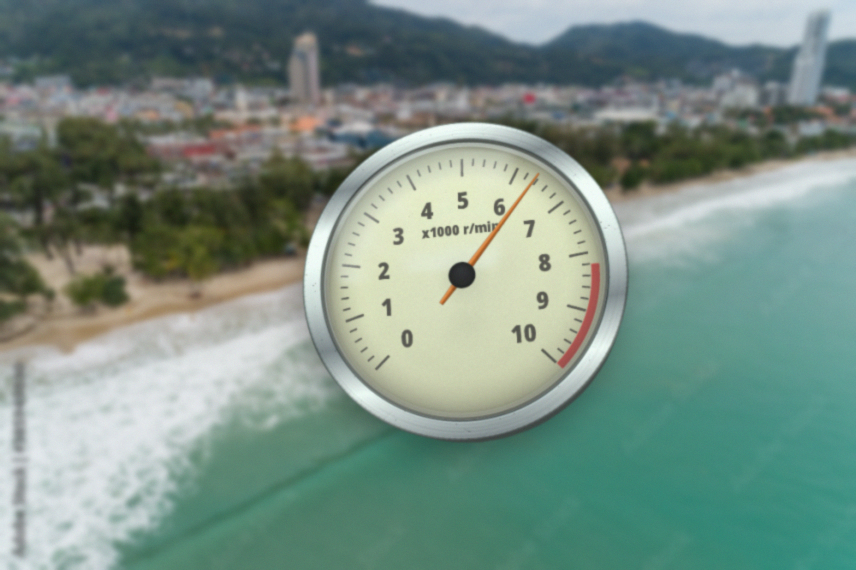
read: 6400 rpm
